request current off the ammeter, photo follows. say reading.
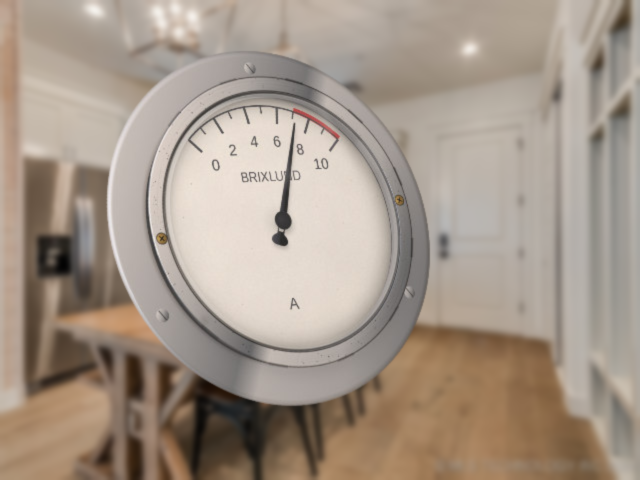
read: 7 A
